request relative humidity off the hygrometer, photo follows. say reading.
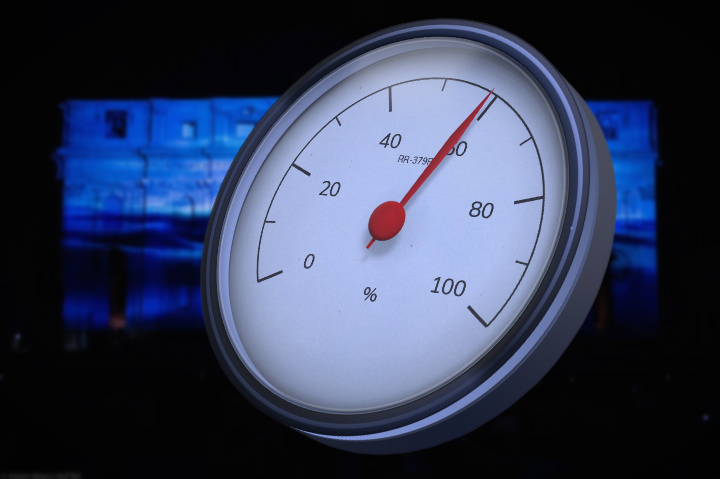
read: 60 %
